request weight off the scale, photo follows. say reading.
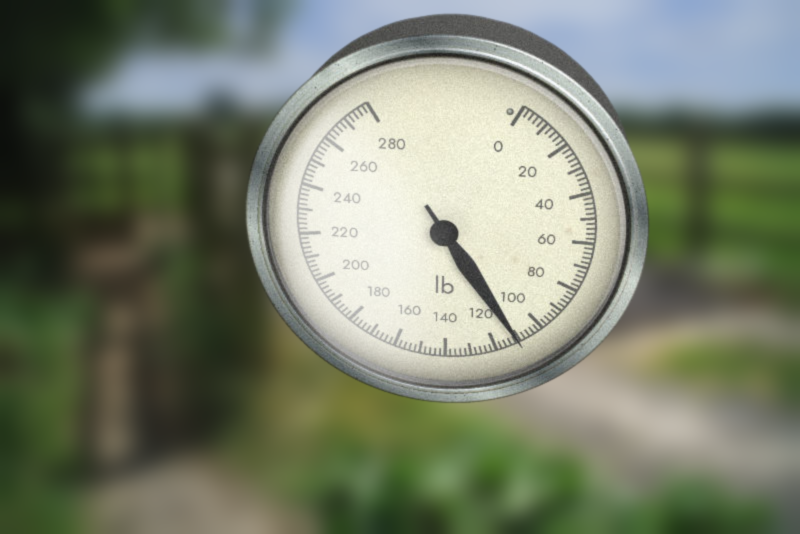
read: 110 lb
